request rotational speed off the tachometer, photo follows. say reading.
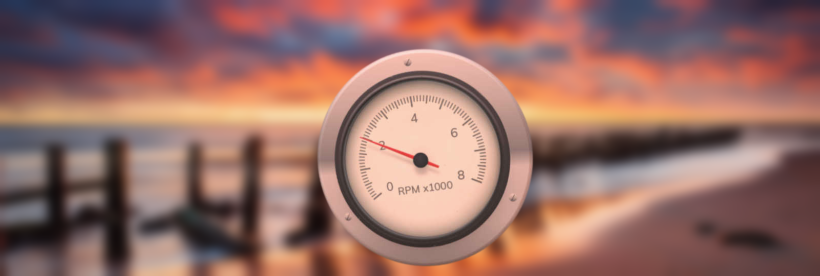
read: 2000 rpm
